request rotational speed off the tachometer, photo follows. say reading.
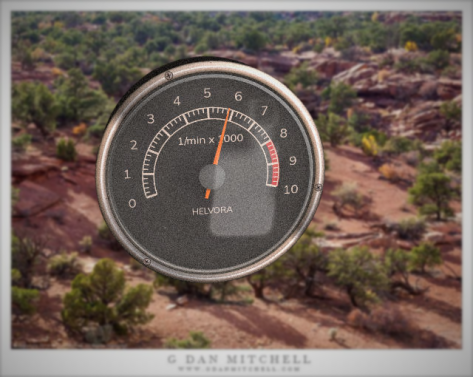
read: 5800 rpm
